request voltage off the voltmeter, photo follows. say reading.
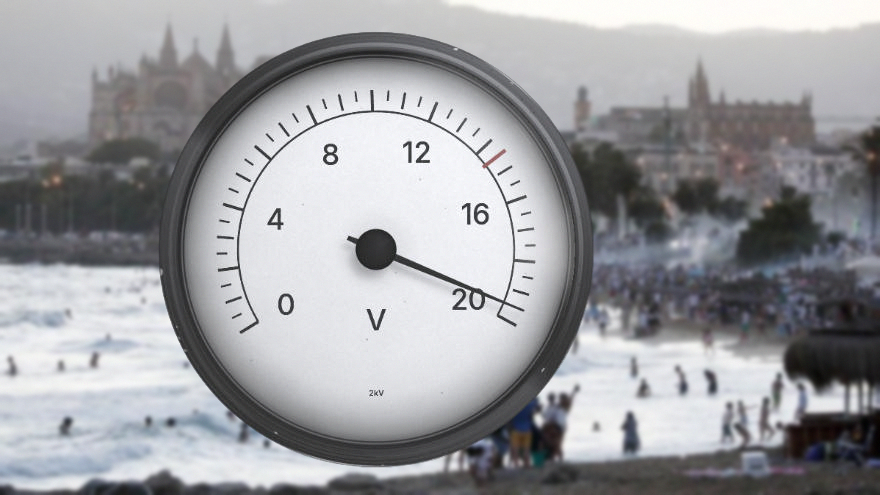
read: 19.5 V
